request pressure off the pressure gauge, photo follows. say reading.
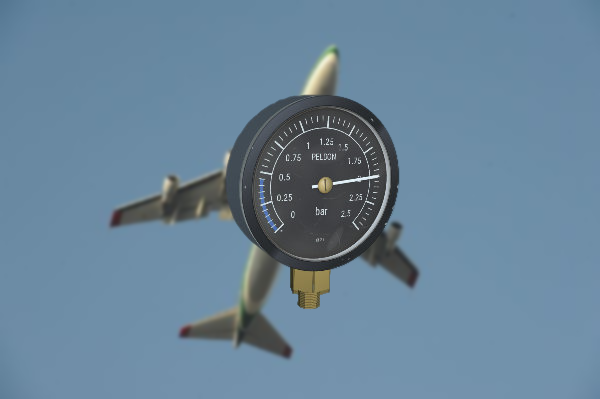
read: 2 bar
